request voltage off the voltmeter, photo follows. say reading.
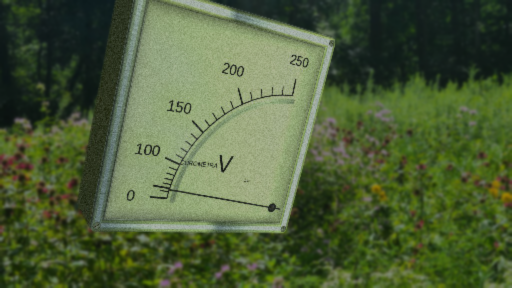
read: 50 V
